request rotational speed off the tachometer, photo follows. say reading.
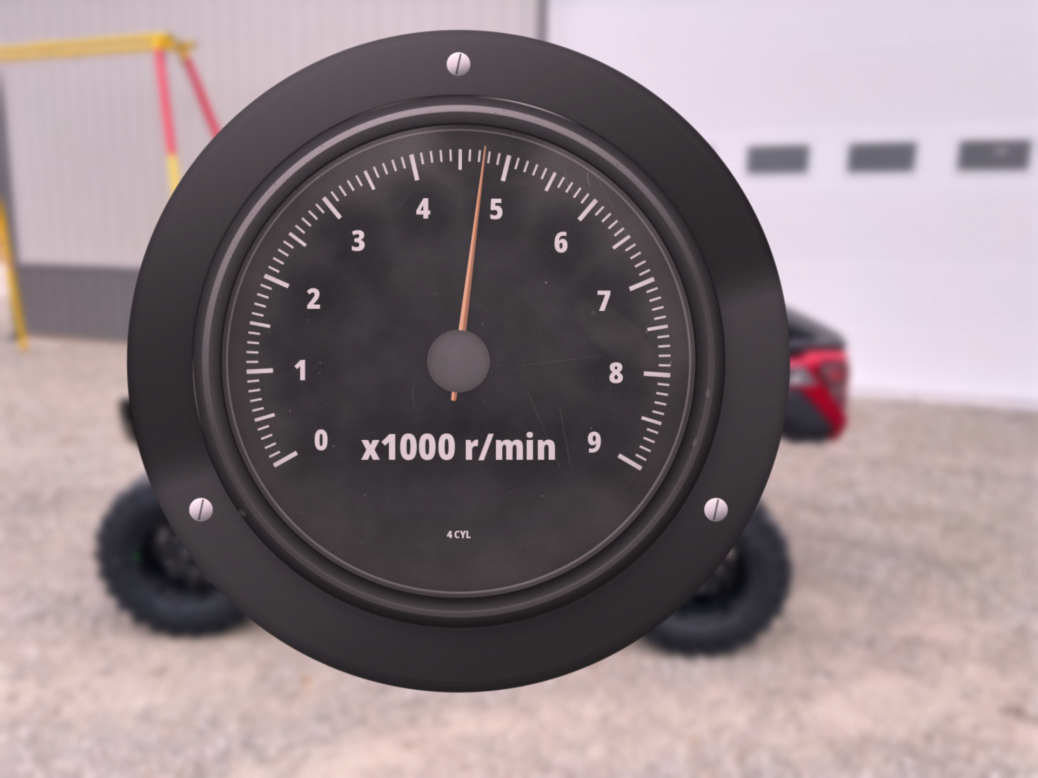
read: 4750 rpm
